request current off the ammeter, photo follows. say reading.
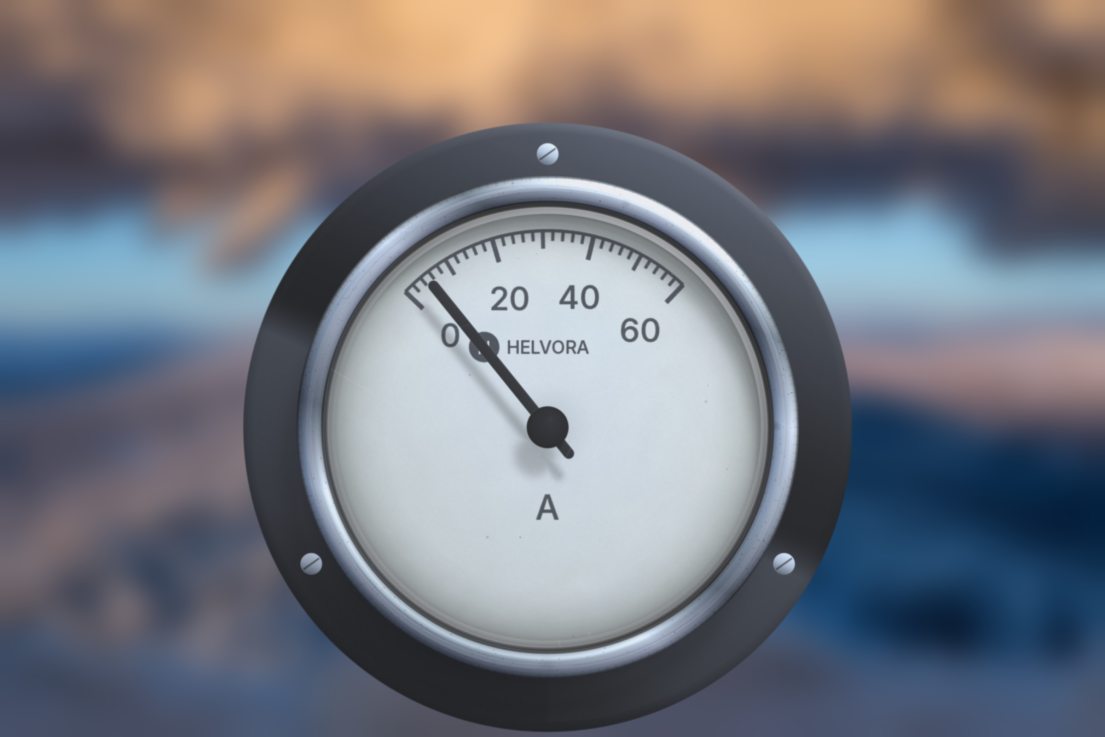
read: 5 A
